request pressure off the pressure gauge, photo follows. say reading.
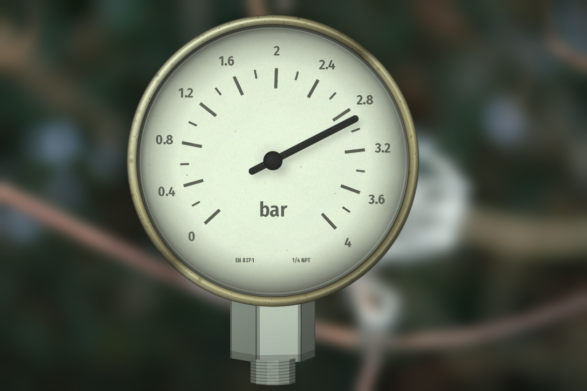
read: 2.9 bar
